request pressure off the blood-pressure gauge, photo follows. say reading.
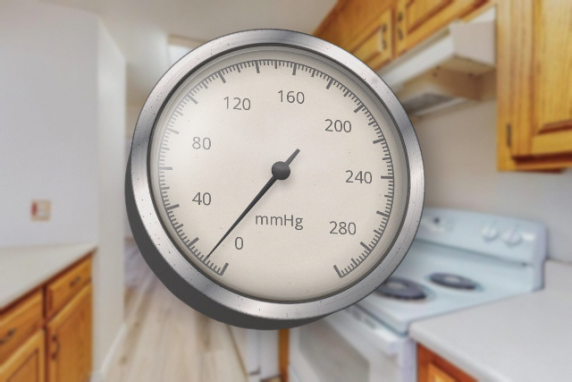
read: 10 mmHg
